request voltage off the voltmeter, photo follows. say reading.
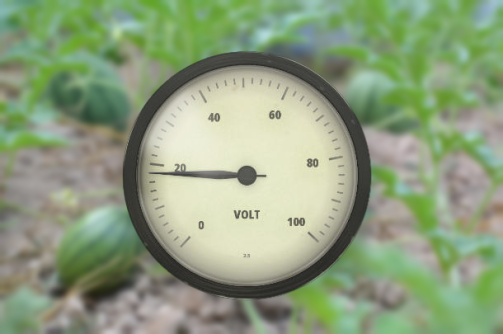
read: 18 V
